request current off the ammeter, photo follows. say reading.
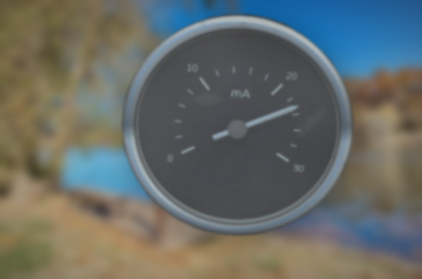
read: 23 mA
